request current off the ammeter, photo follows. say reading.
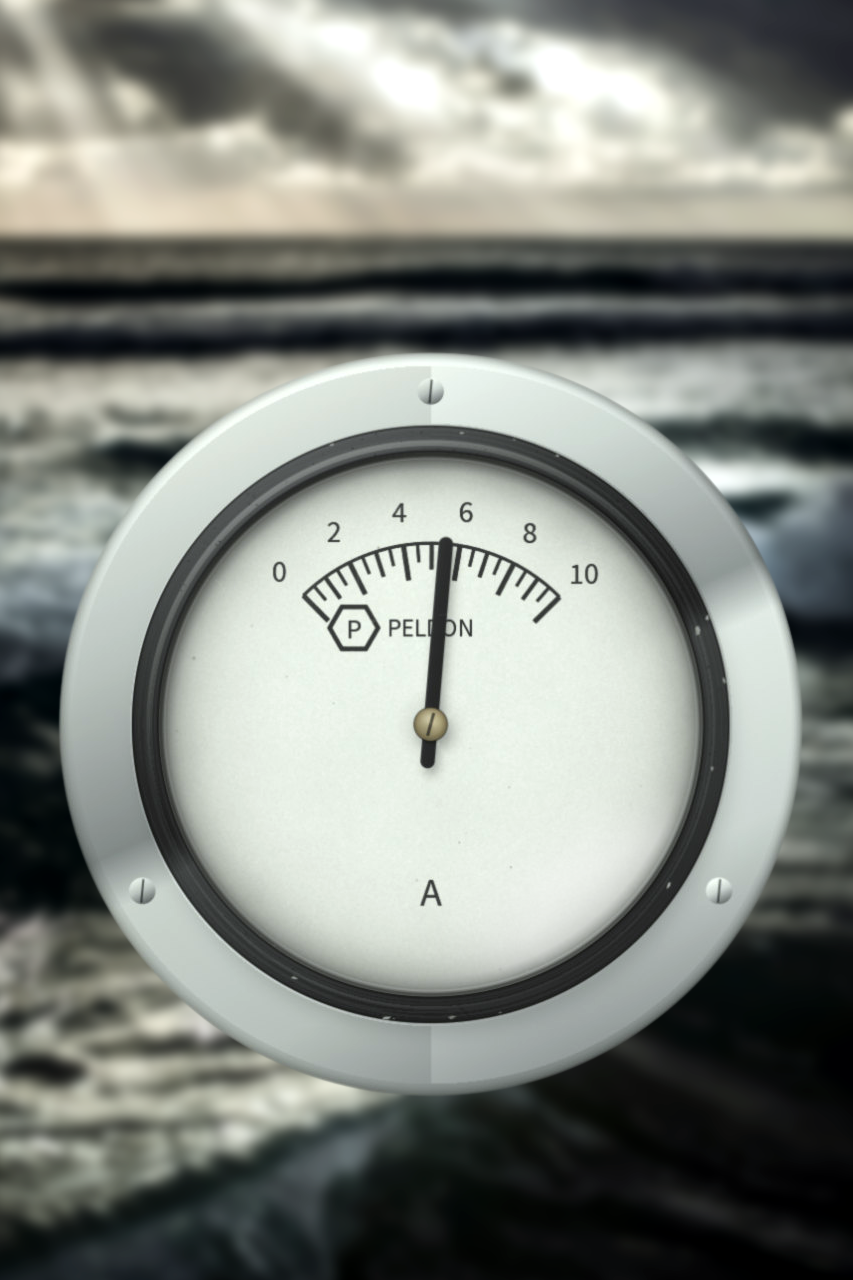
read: 5.5 A
